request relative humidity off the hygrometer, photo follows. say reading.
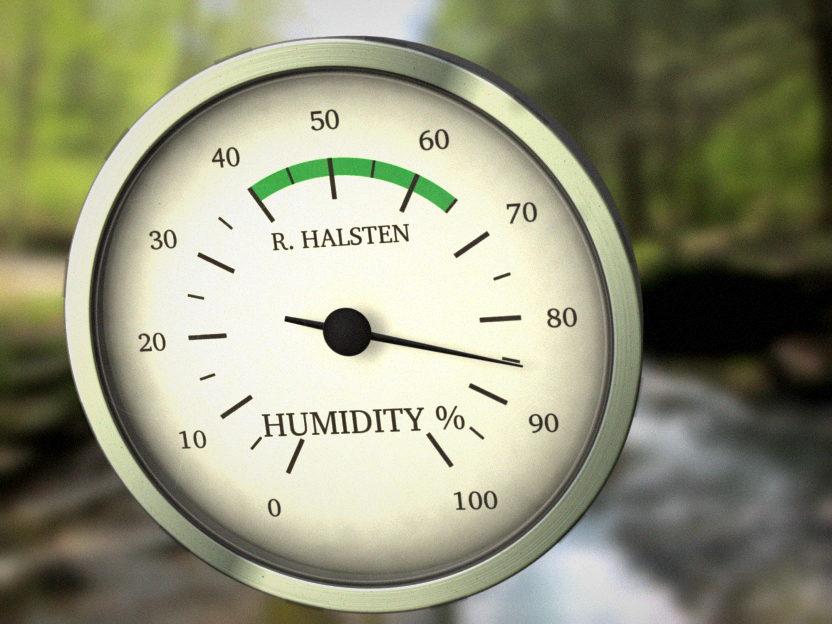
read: 85 %
